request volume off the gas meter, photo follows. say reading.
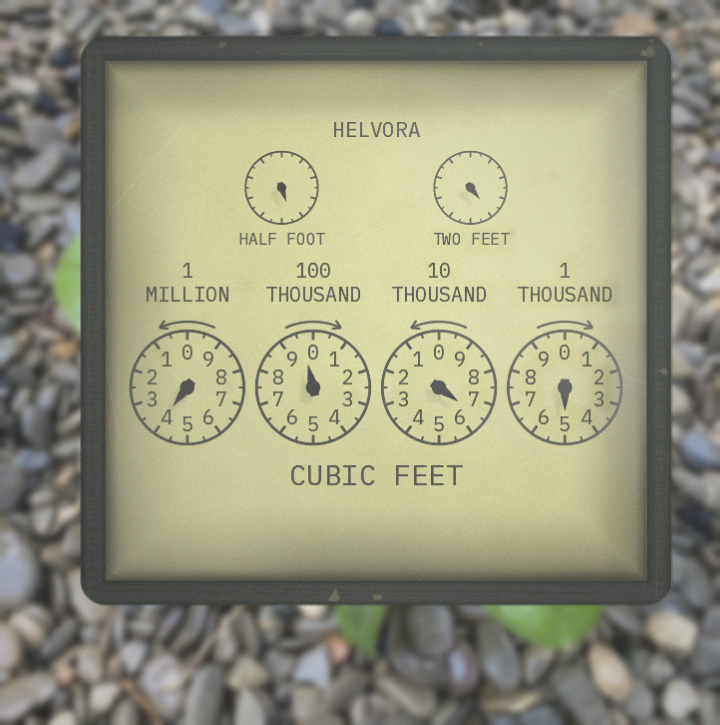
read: 396500 ft³
